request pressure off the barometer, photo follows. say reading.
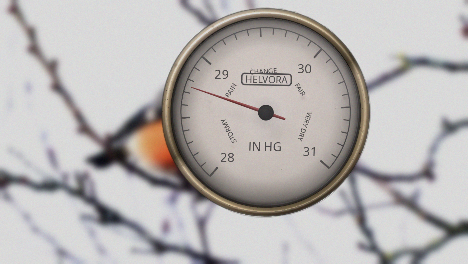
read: 28.75 inHg
